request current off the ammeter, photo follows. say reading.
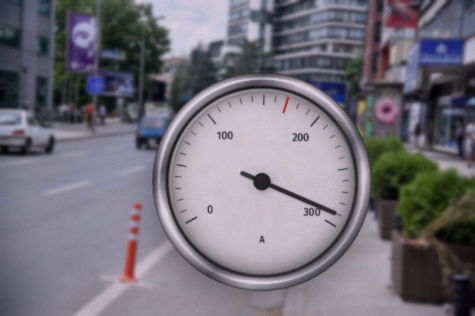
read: 290 A
